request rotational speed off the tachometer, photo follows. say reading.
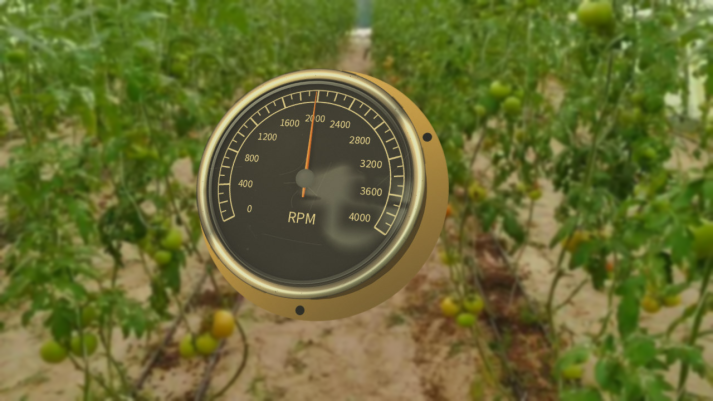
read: 2000 rpm
